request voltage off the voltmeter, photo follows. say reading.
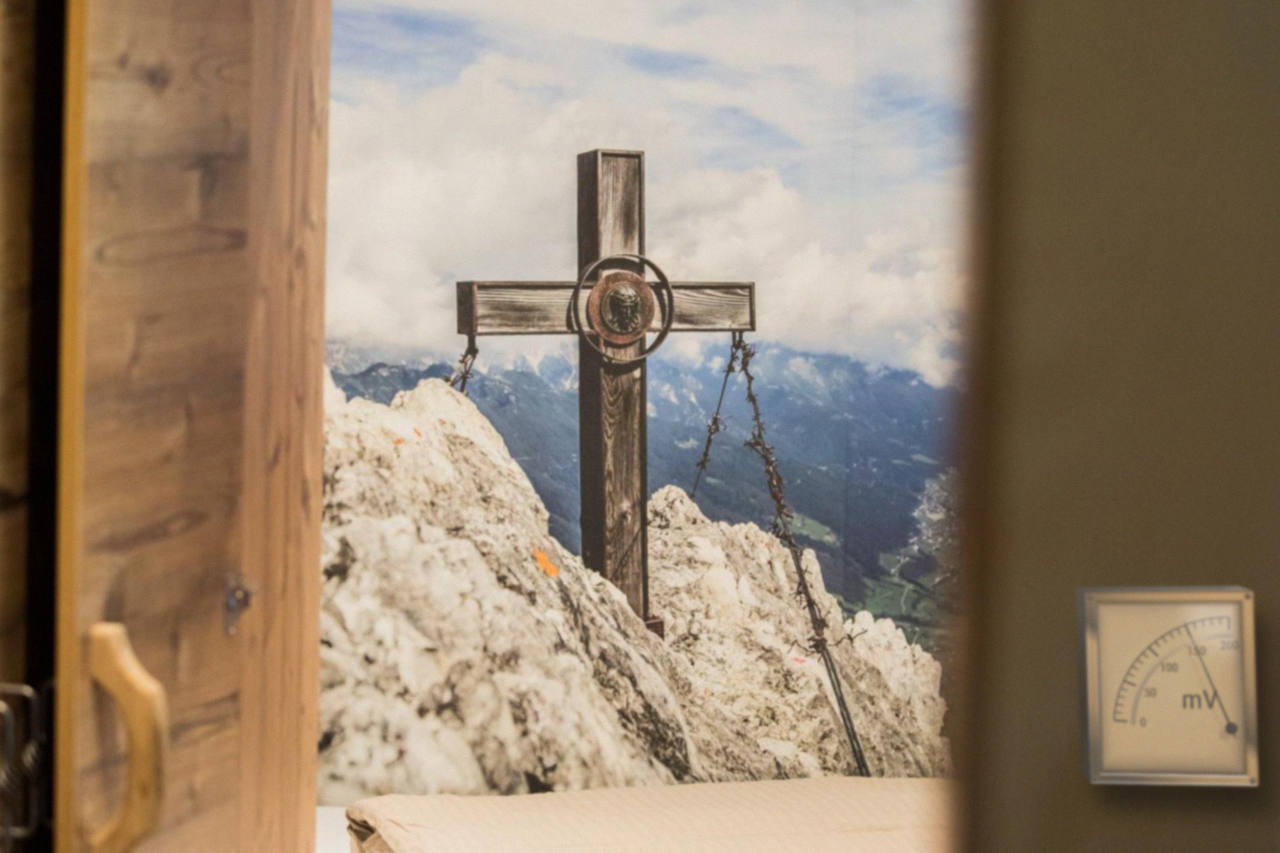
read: 150 mV
